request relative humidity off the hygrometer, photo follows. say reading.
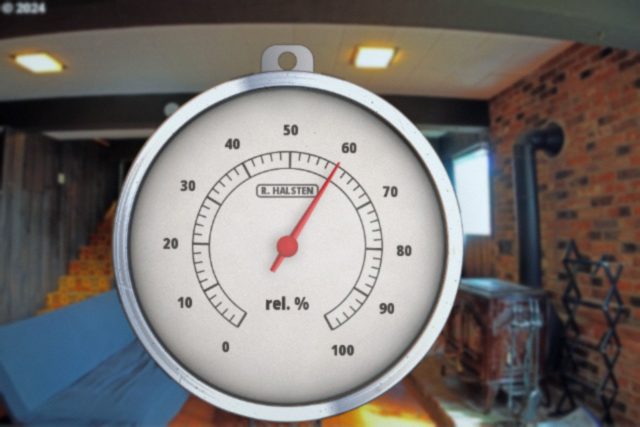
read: 60 %
